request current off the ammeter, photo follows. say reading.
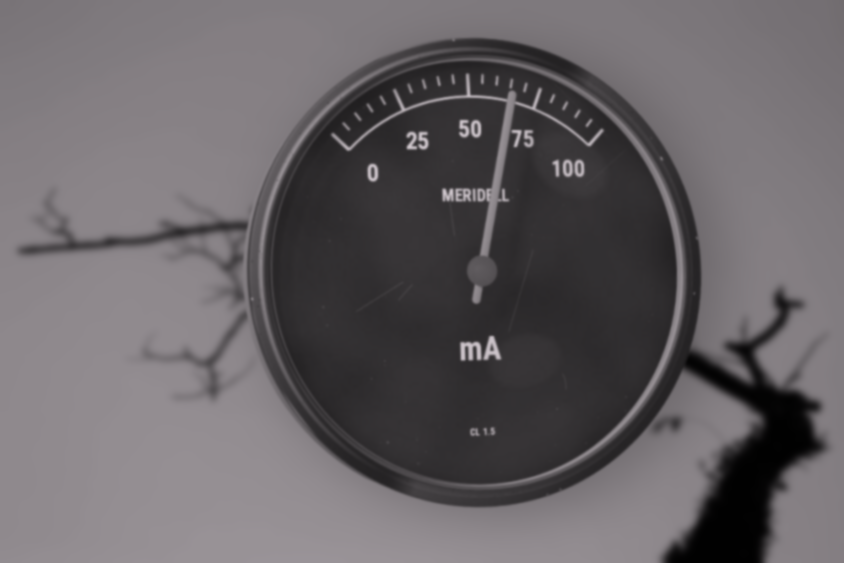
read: 65 mA
